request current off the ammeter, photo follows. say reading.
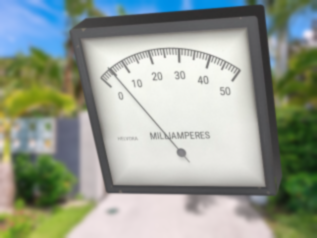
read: 5 mA
